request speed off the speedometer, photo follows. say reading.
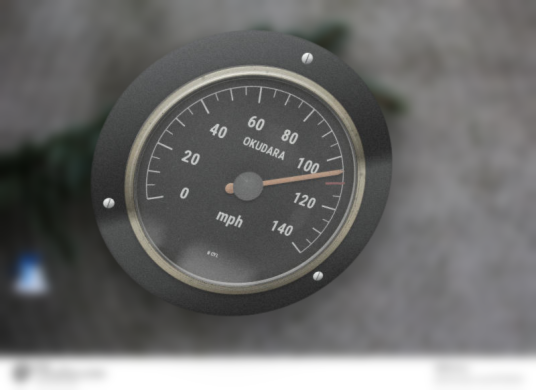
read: 105 mph
